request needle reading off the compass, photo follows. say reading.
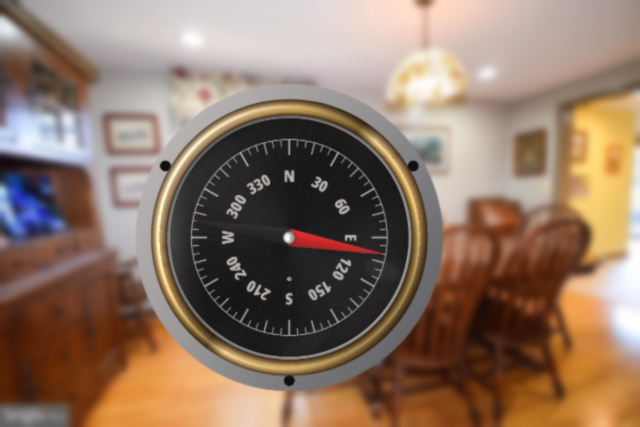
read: 100 °
